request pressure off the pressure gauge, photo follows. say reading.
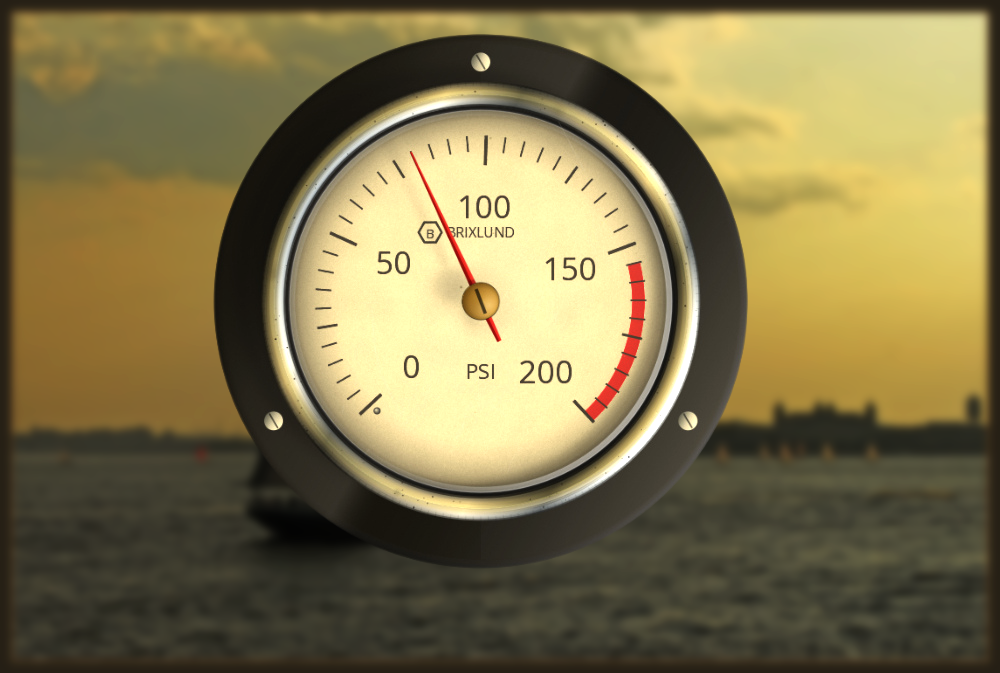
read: 80 psi
